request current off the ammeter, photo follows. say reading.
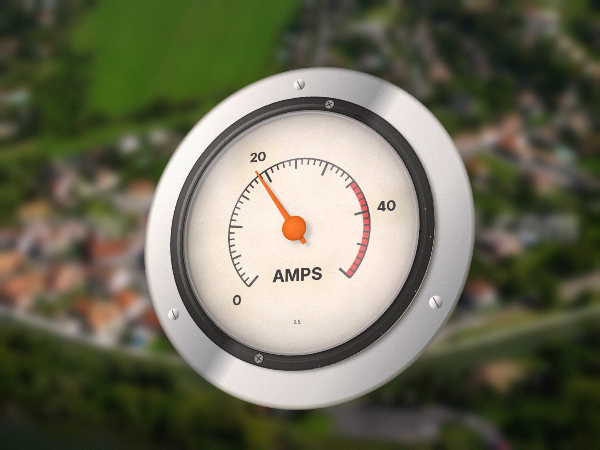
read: 19 A
